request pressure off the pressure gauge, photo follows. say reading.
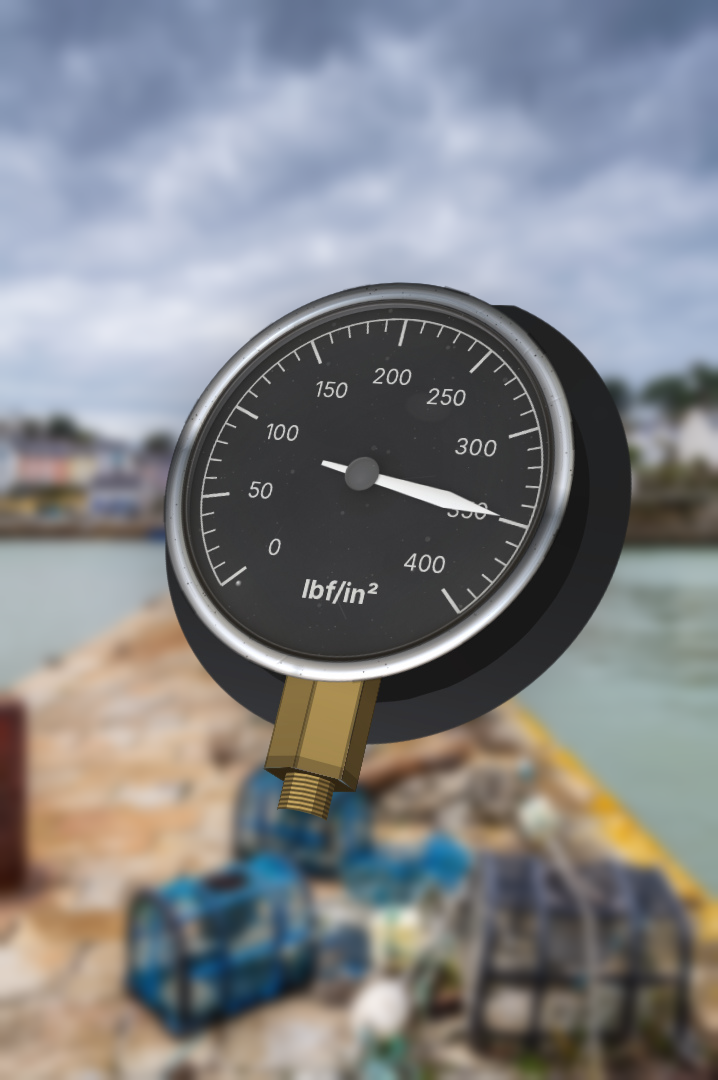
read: 350 psi
